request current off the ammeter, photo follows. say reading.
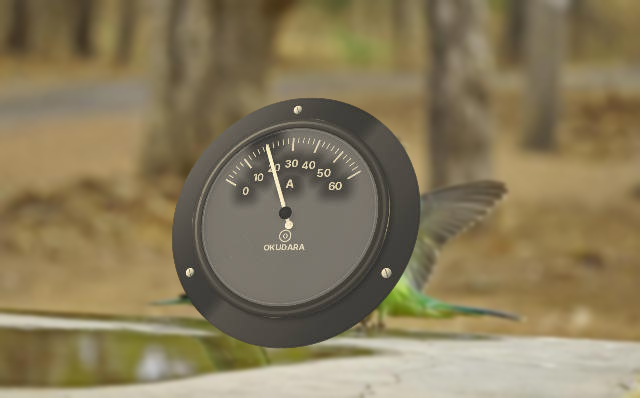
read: 20 A
